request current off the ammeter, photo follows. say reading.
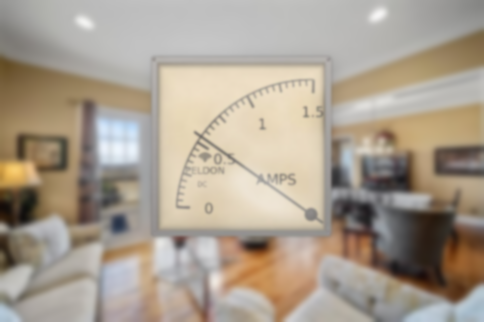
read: 0.55 A
